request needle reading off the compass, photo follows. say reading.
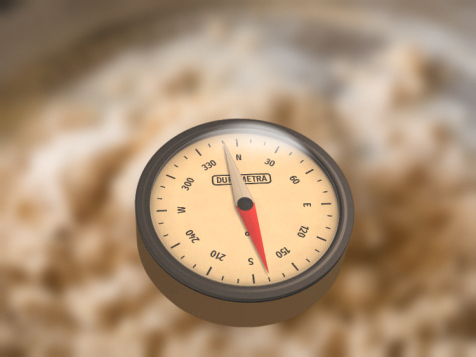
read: 170 °
